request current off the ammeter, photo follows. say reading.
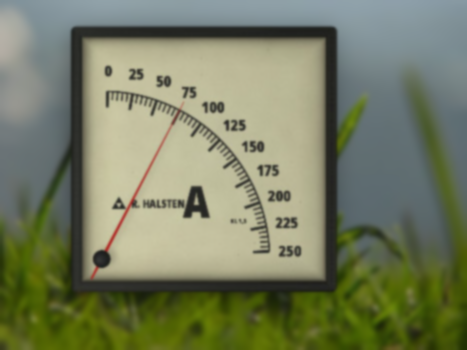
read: 75 A
